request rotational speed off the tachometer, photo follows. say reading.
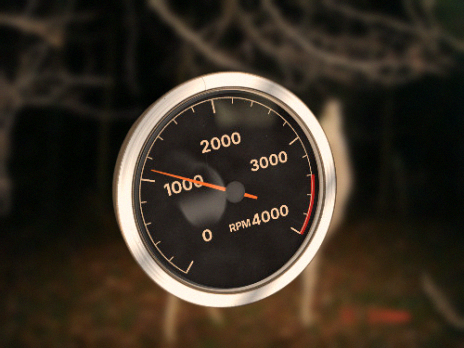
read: 1100 rpm
